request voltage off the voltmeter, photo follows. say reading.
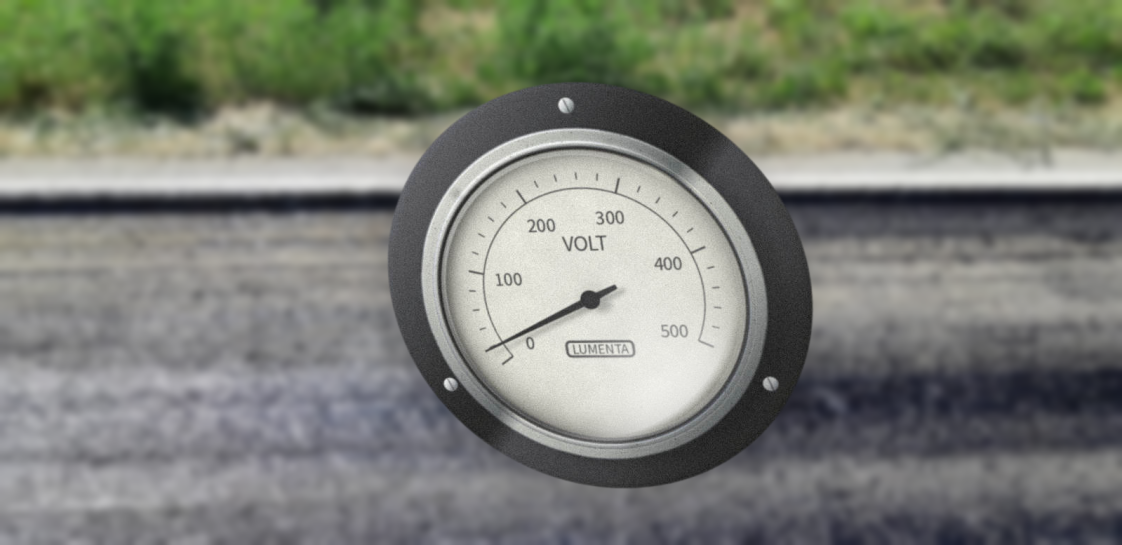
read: 20 V
